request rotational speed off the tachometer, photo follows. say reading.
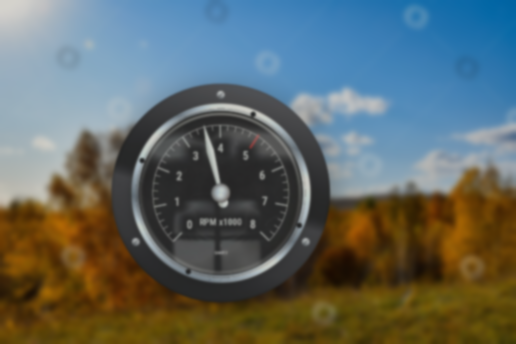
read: 3600 rpm
